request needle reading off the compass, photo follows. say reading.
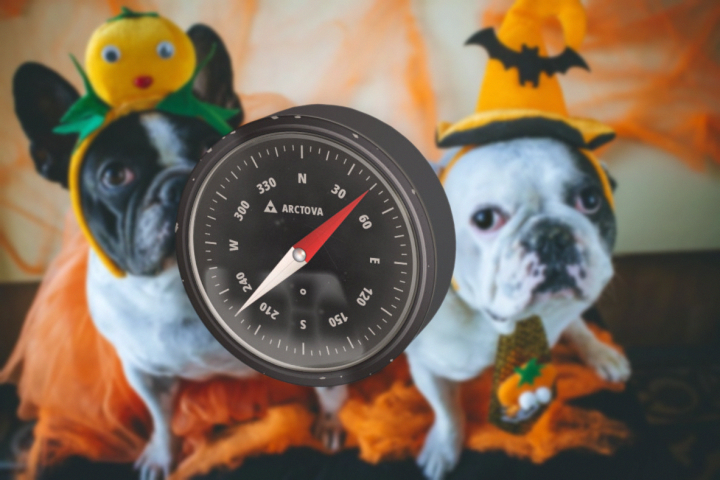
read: 45 °
